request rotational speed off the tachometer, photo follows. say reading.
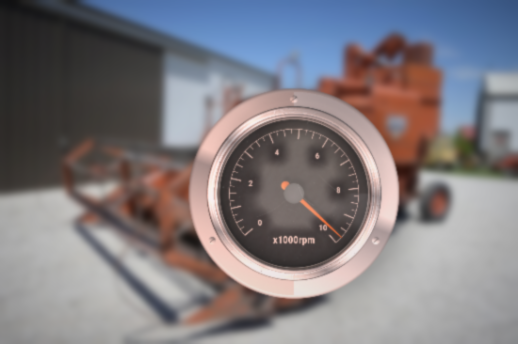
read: 9750 rpm
